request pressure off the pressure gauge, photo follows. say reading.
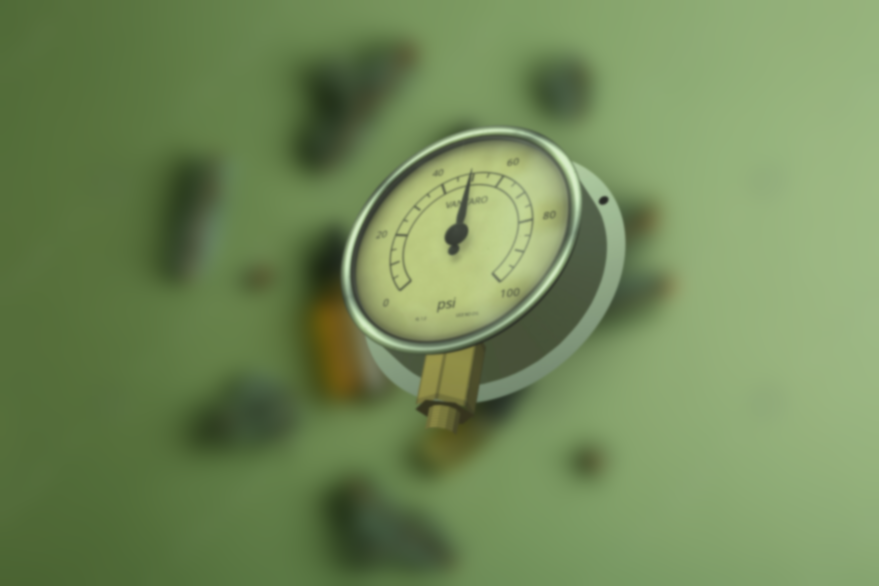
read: 50 psi
